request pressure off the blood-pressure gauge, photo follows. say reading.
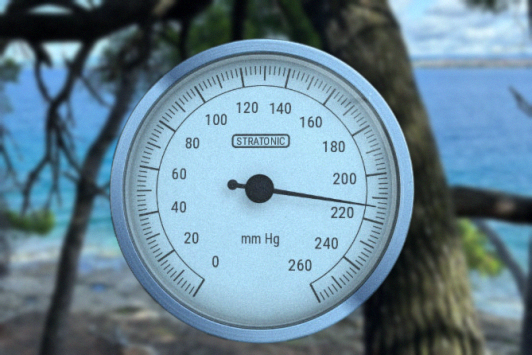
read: 214 mmHg
